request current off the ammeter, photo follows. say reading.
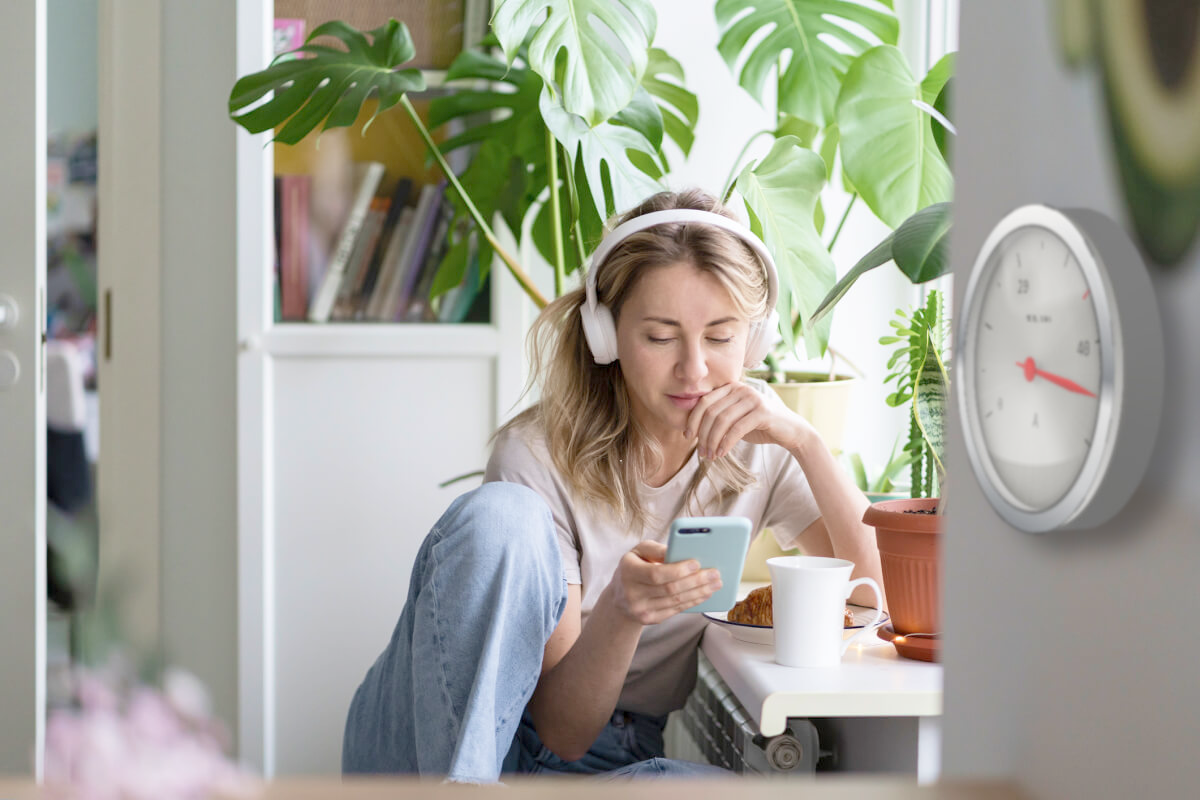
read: 45 A
